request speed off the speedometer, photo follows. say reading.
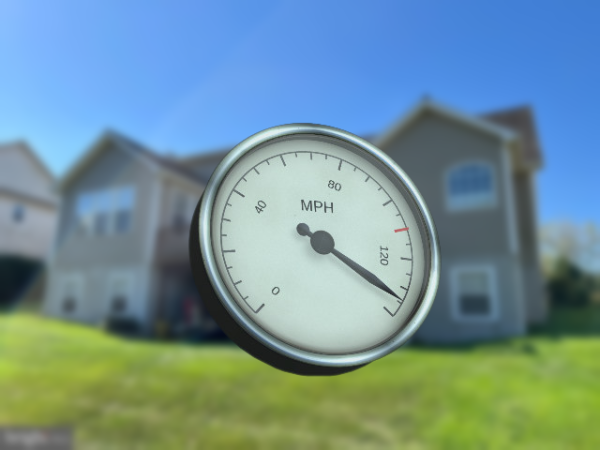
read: 135 mph
